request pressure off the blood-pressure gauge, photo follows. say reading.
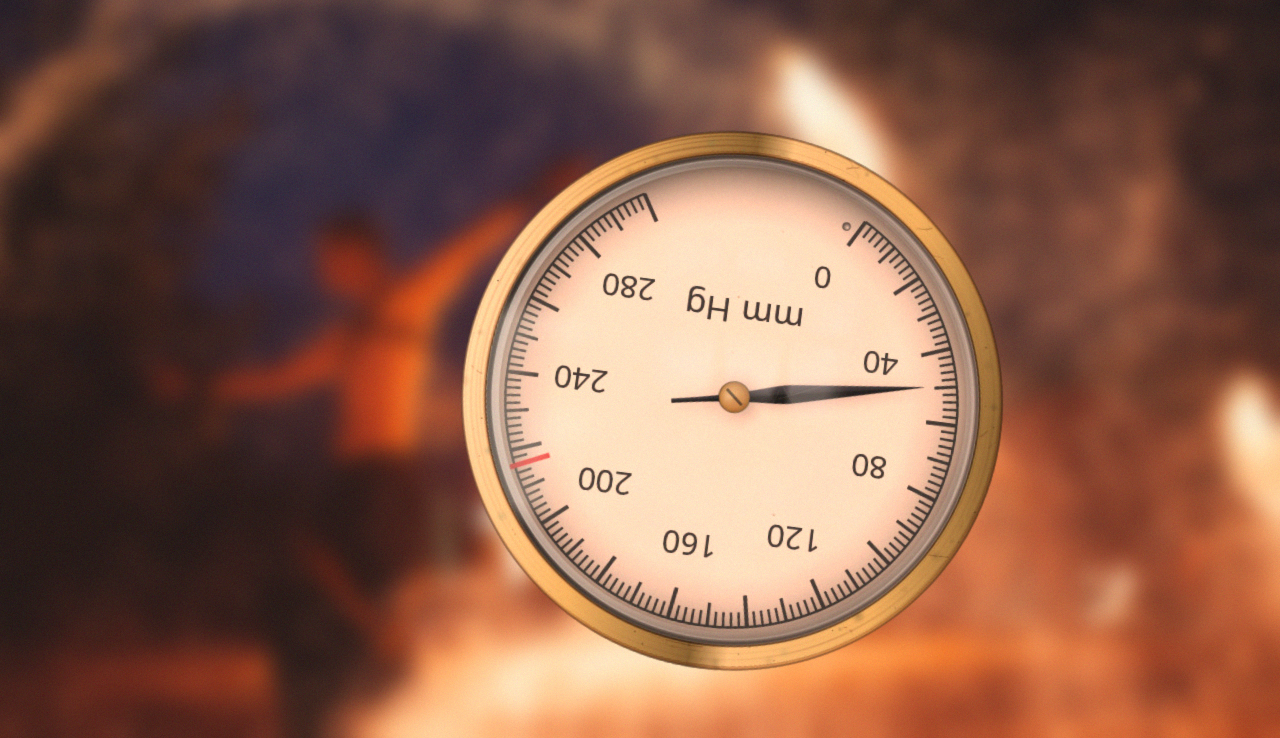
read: 50 mmHg
